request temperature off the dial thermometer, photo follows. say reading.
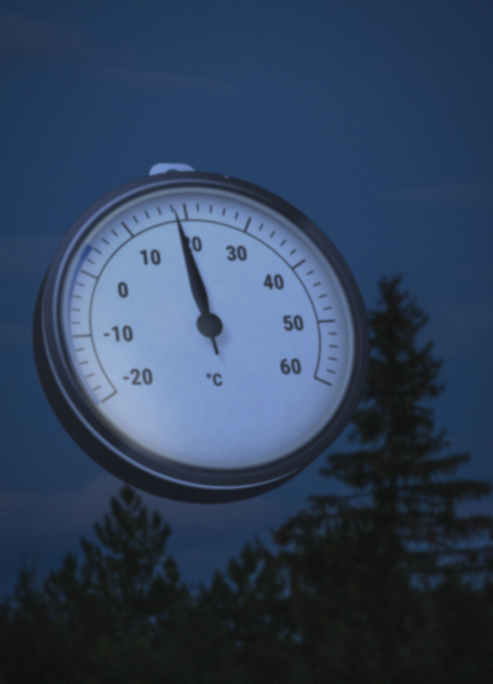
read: 18 °C
